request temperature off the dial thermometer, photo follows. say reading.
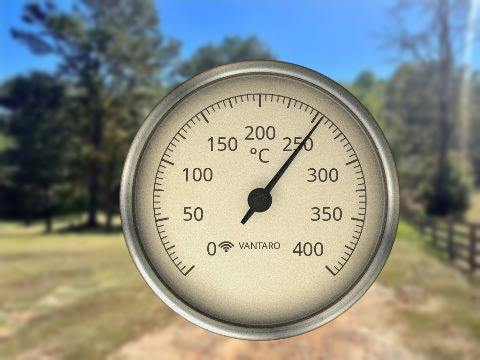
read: 255 °C
